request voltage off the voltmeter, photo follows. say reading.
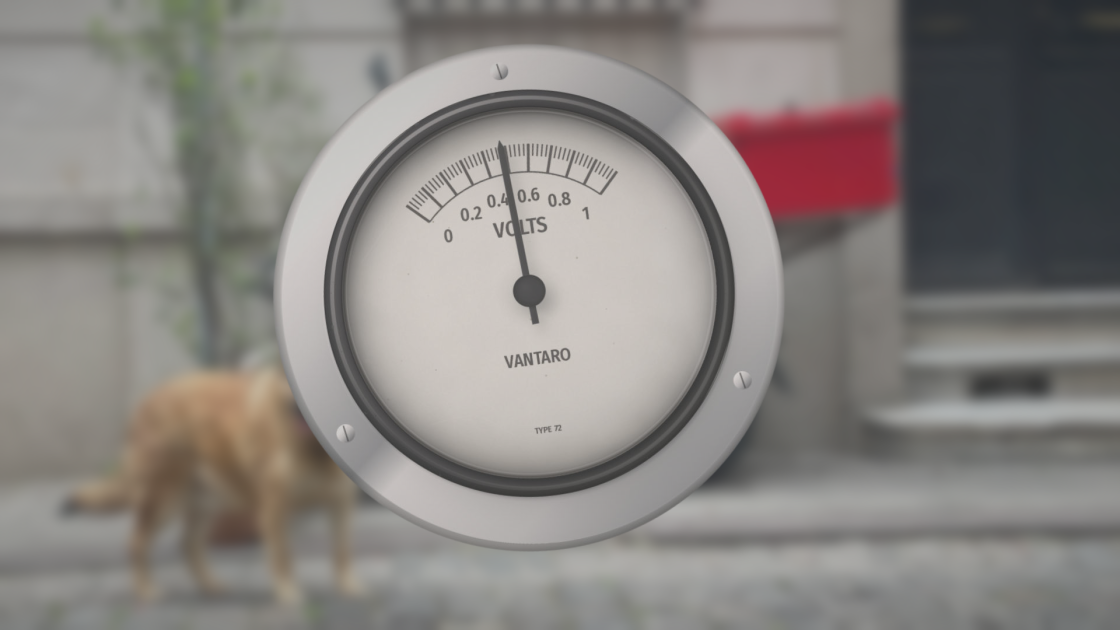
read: 0.48 V
